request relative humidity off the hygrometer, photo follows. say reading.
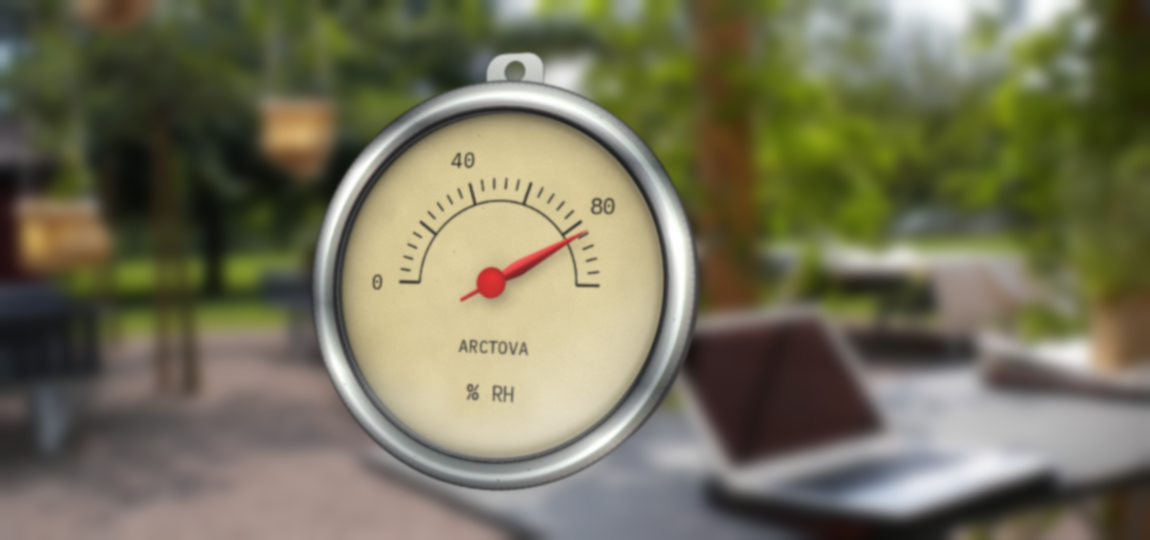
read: 84 %
